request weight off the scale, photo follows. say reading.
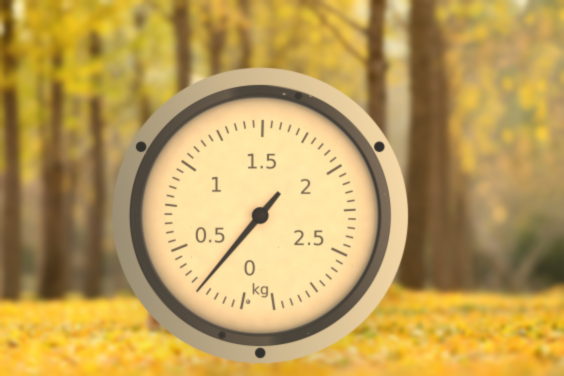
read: 0.25 kg
